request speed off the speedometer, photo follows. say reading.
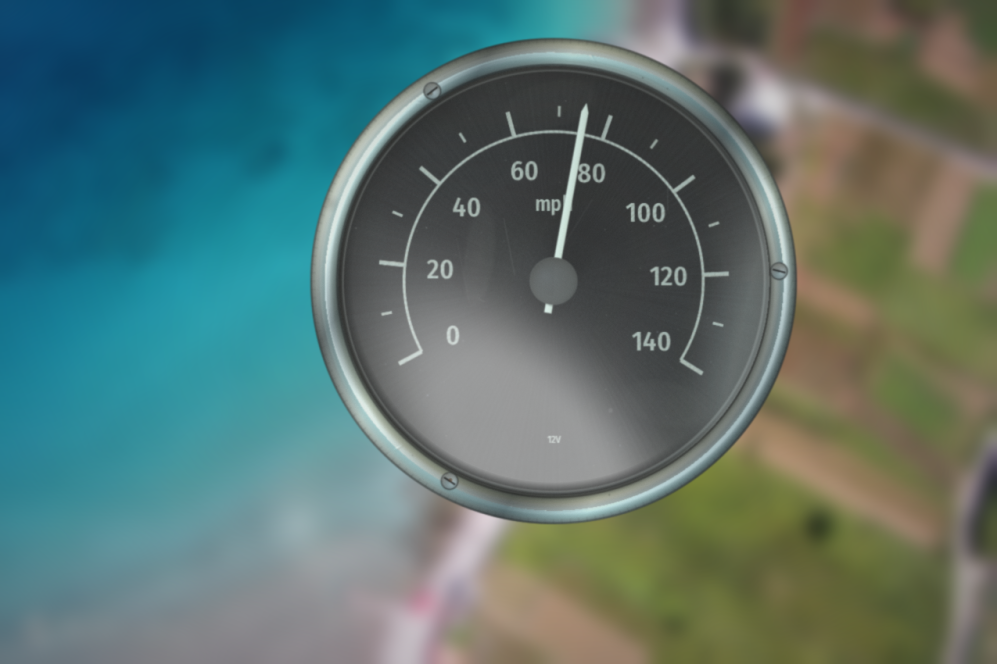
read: 75 mph
